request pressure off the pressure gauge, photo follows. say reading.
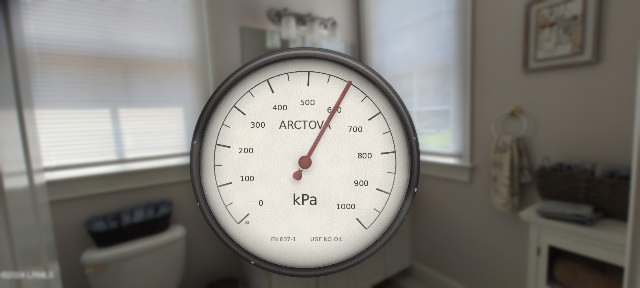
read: 600 kPa
